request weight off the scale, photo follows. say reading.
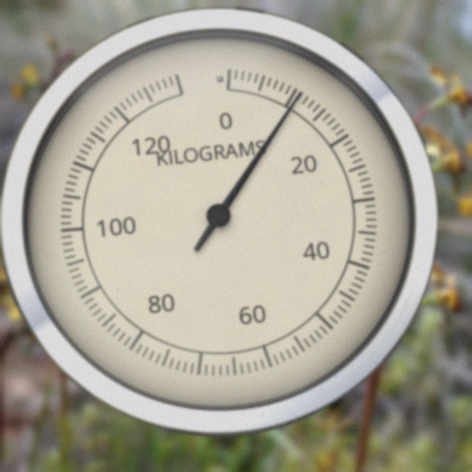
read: 11 kg
